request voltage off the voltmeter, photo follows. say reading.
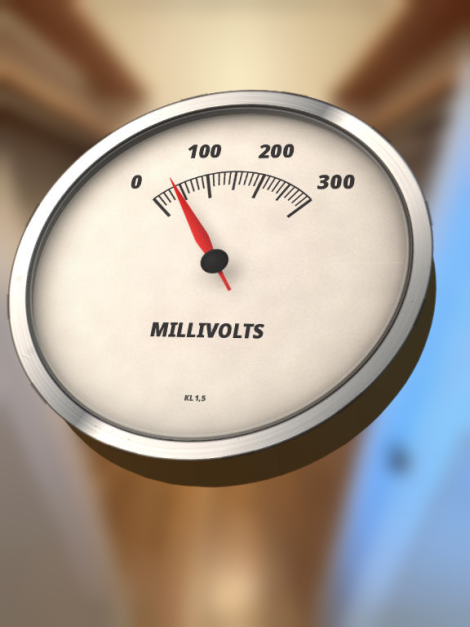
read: 40 mV
